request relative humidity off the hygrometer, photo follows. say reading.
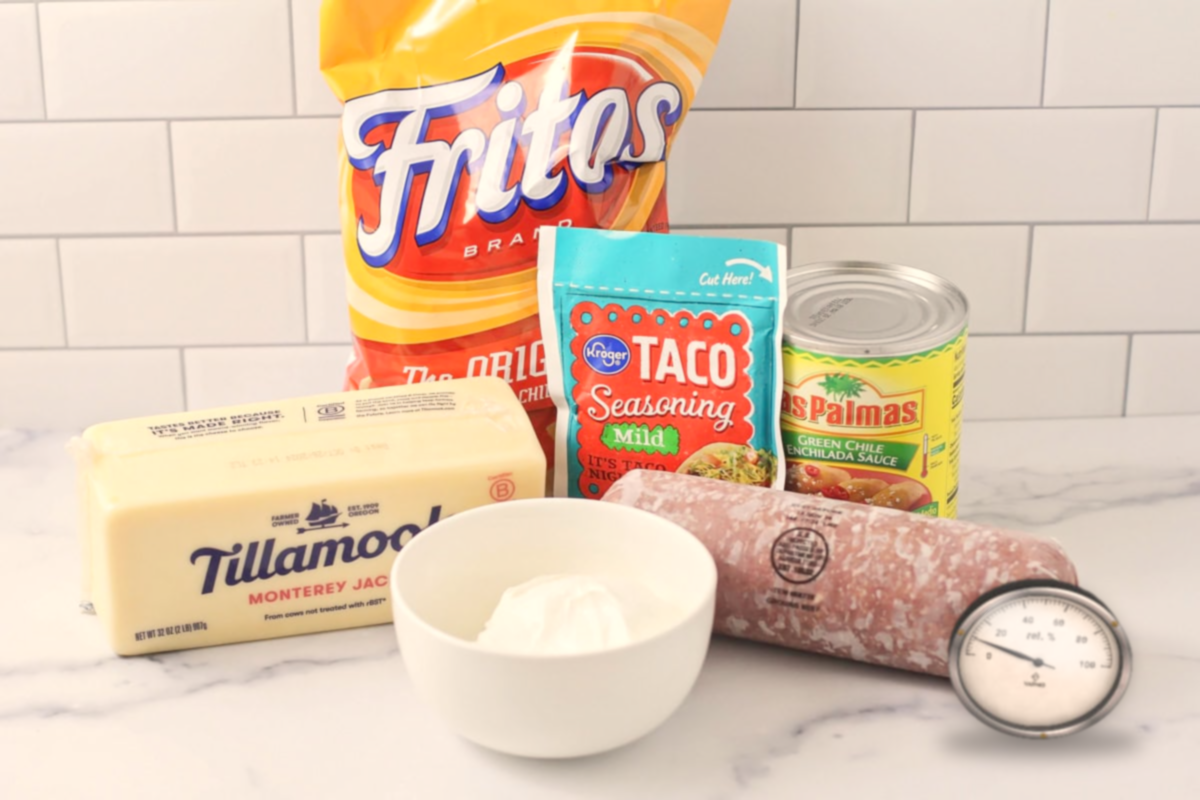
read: 10 %
